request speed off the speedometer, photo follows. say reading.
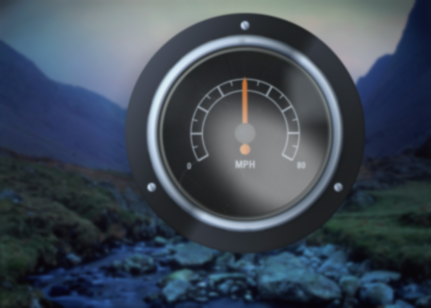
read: 40 mph
